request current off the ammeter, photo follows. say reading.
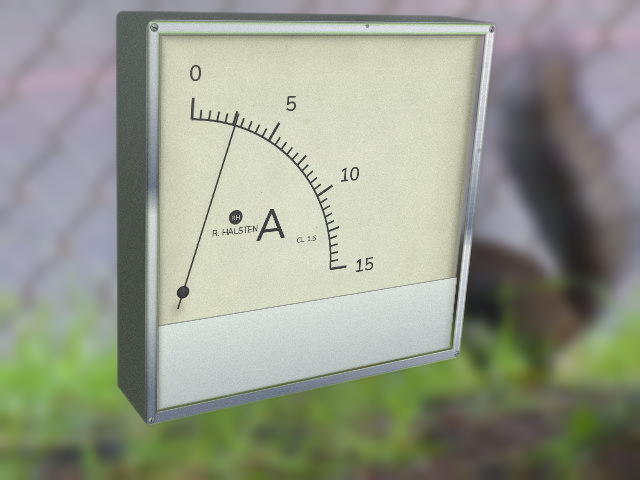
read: 2.5 A
